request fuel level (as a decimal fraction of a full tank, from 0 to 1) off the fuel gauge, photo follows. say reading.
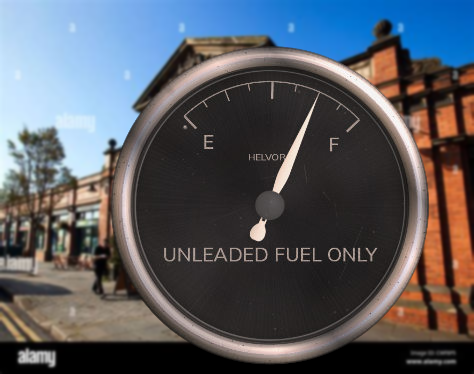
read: 0.75
